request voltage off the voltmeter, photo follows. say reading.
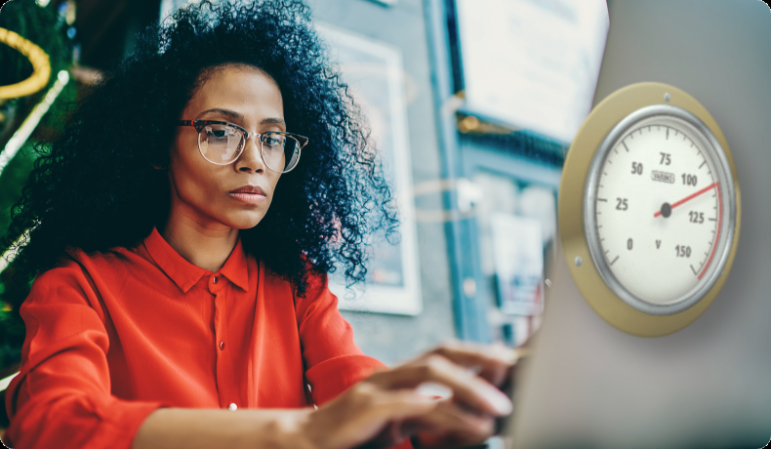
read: 110 V
